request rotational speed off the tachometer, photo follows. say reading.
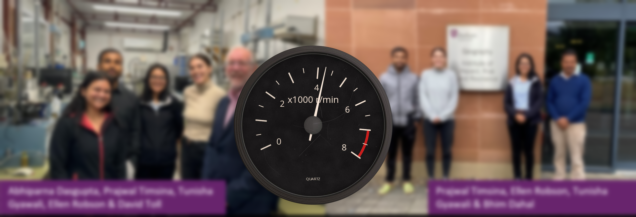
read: 4250 rpm
